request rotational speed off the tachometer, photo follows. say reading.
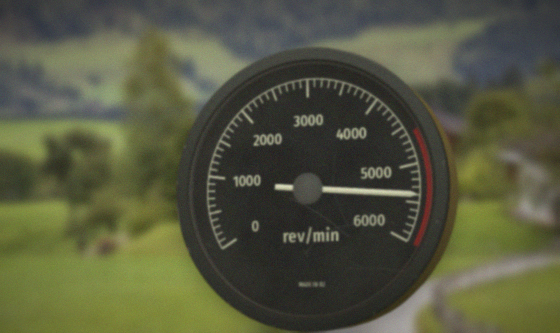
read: 5400 rpm
